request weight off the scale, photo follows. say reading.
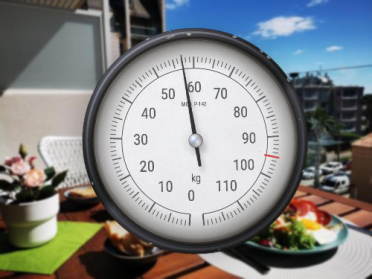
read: 57 kg
